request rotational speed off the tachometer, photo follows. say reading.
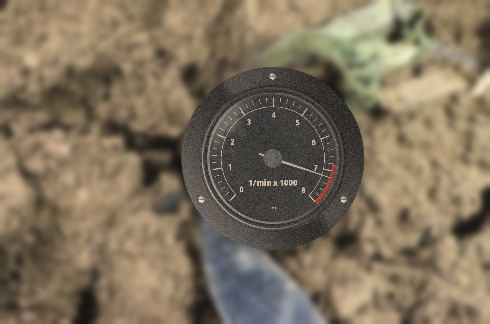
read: 7200 rpm
